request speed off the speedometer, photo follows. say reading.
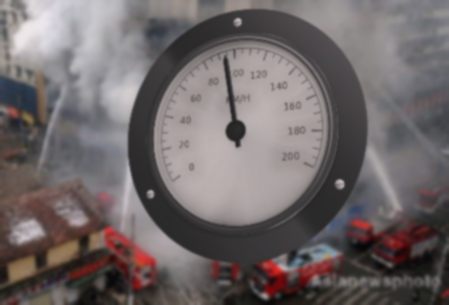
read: 95 km/h
